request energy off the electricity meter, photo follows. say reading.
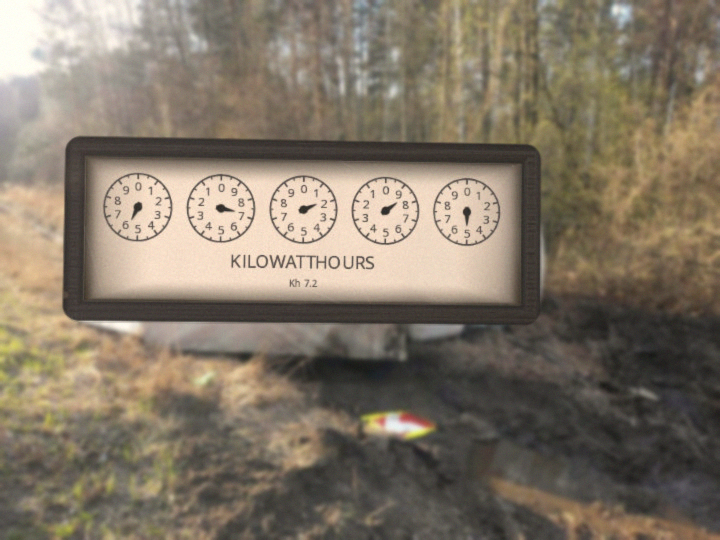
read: 57185 kWh
